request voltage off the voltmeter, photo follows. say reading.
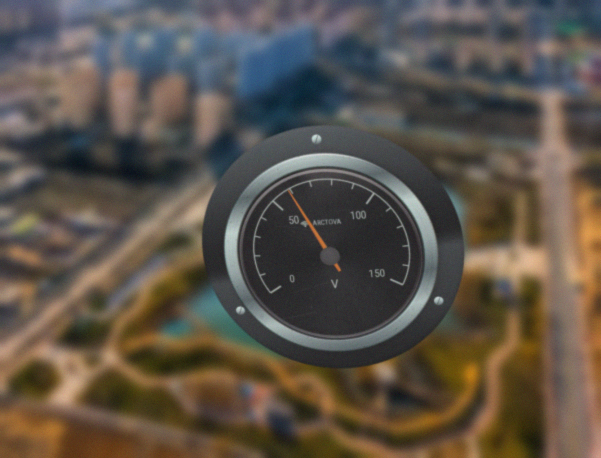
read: 60 V
